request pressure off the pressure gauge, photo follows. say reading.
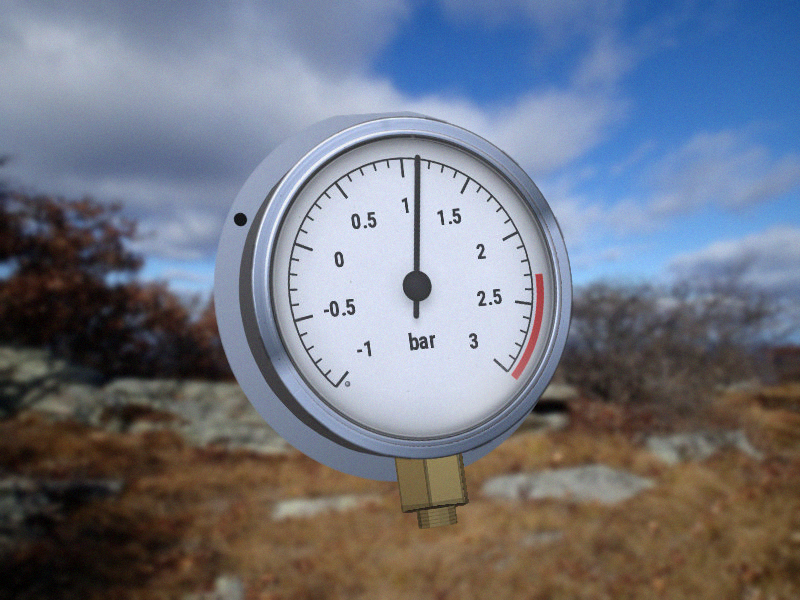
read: 1.1 bar
